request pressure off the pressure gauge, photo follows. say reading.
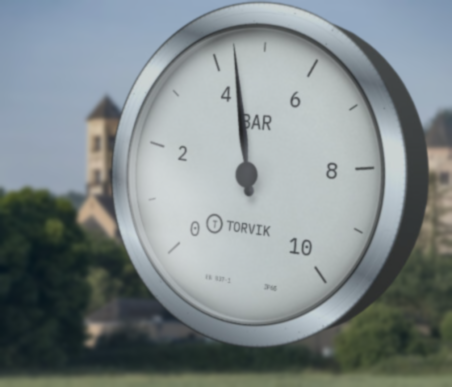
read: 4.5 bar
